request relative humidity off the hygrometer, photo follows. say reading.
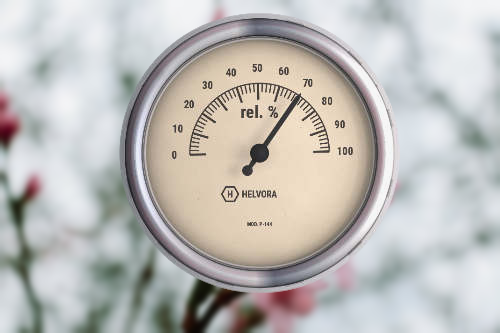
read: 70 %
